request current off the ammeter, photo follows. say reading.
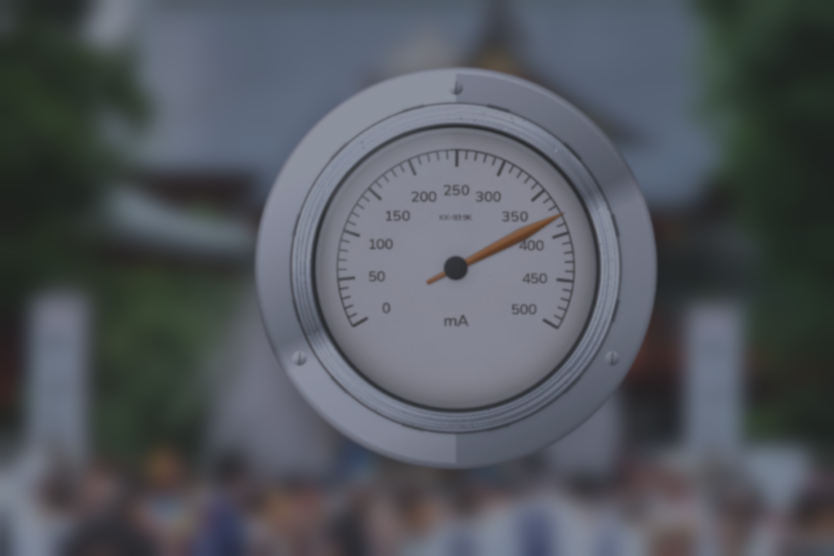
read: 380 mA
